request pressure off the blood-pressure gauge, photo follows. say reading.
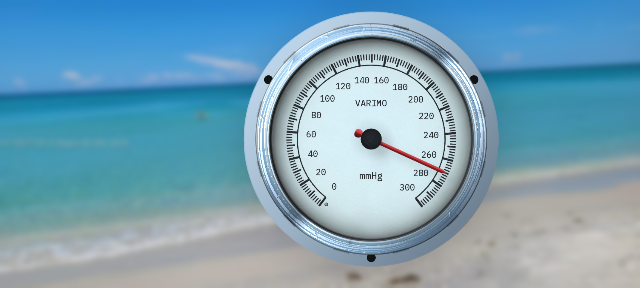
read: 270 mmHg
